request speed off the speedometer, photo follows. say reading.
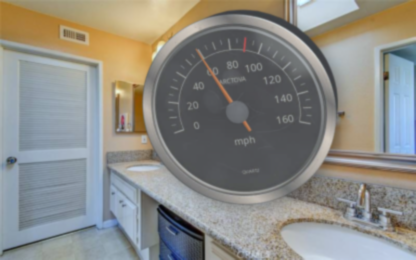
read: 60 mph
